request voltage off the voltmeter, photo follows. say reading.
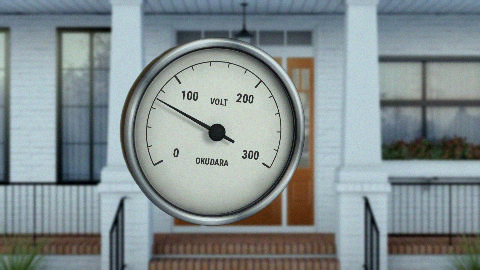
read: 70 V
